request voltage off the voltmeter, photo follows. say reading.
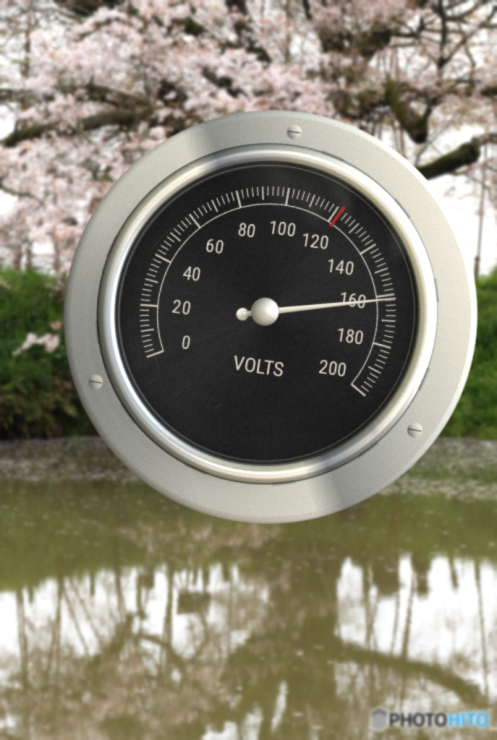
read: 162 V
